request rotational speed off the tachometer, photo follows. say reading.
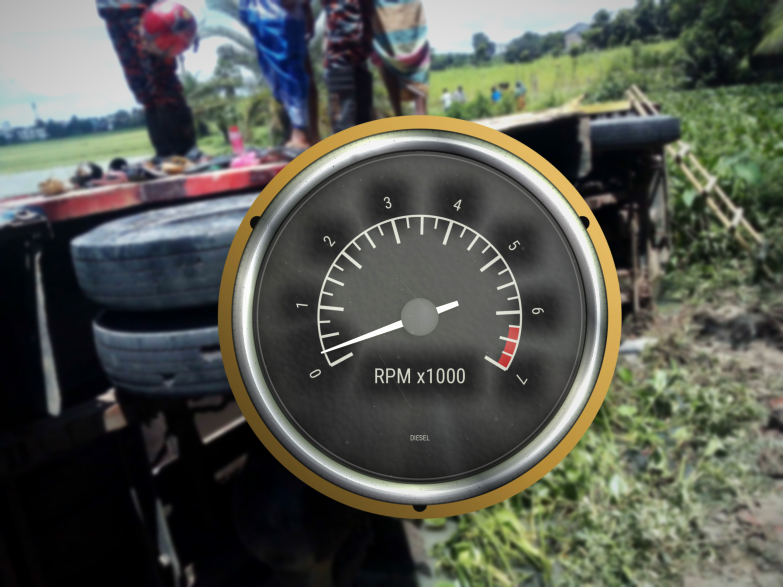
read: 250 rpm
